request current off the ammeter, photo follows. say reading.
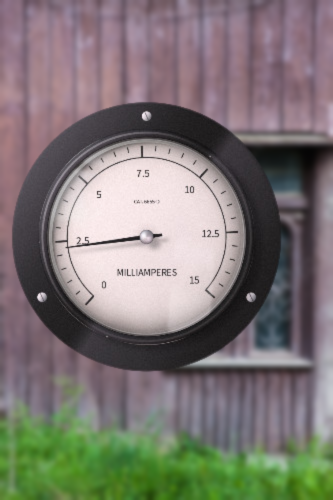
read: 2.25 mA
